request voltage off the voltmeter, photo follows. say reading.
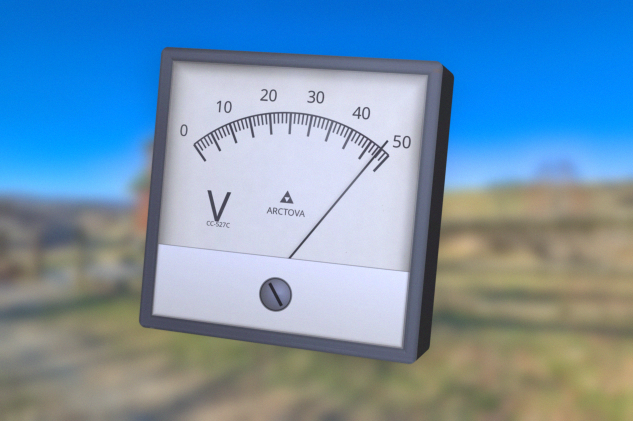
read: 48 V
